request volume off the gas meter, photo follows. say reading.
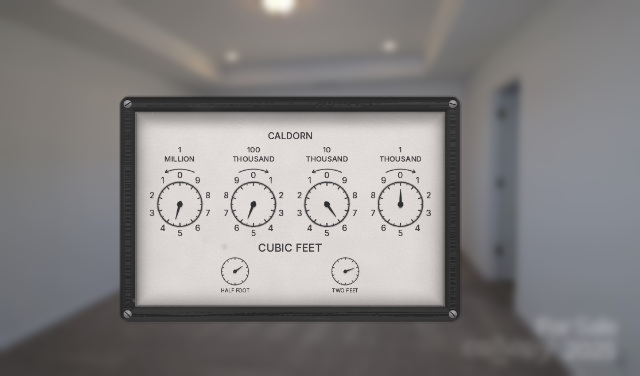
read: 456000 ft³
